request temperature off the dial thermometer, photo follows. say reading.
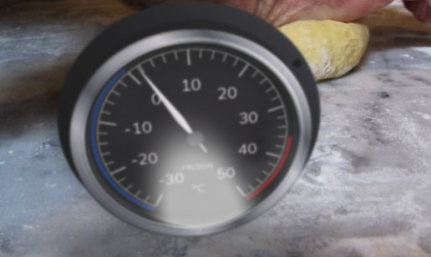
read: 2 °C
